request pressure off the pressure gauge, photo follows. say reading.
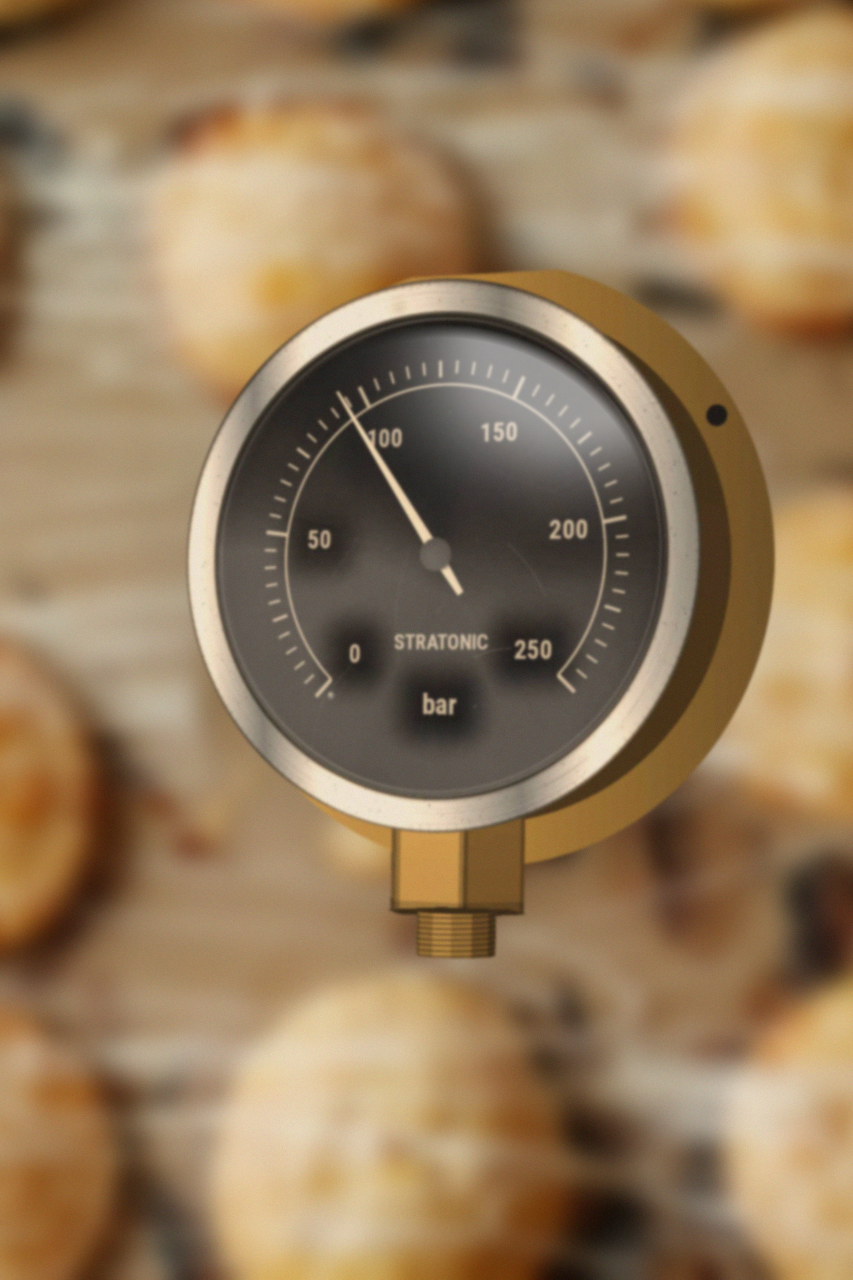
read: 95 bar
